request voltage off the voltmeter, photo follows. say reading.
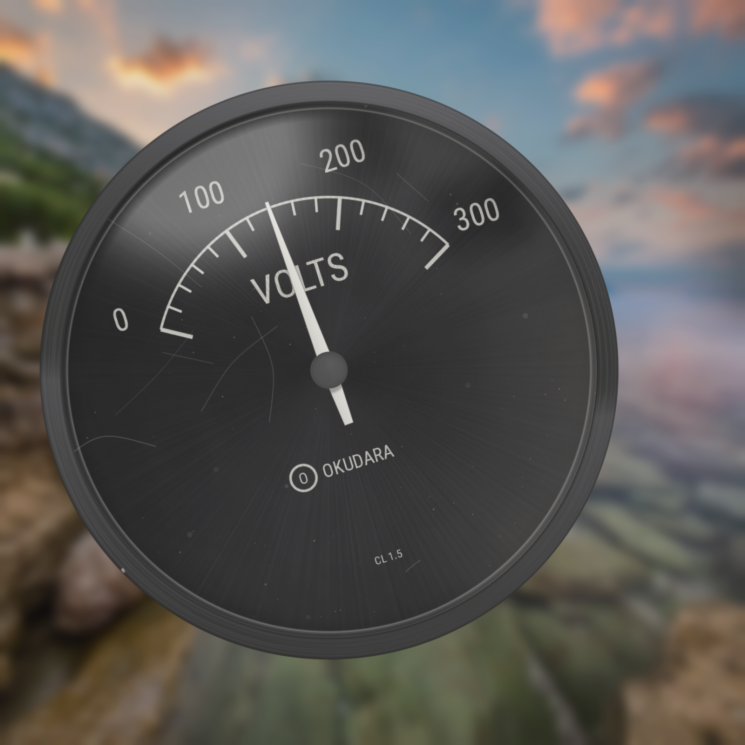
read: 140 V
